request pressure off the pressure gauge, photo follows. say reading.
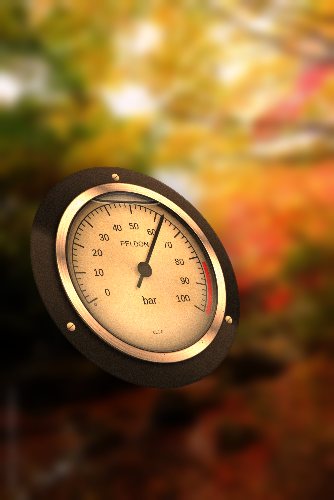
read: 62 bar
